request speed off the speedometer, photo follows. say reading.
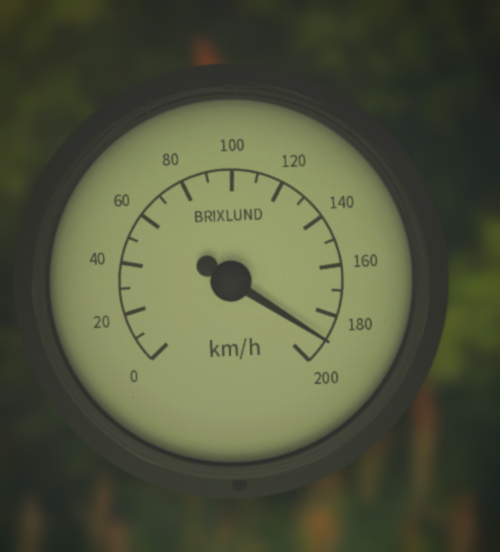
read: 190 km/h
